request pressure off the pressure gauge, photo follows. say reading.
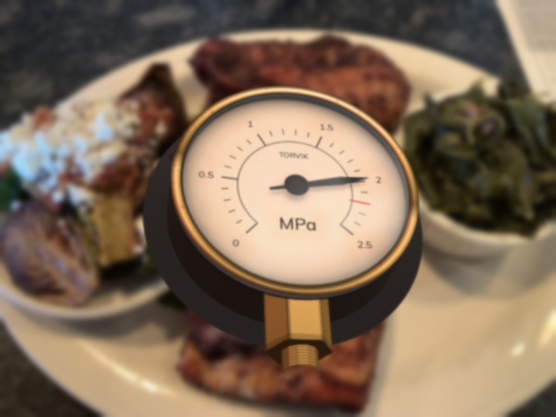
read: 2 MPa
